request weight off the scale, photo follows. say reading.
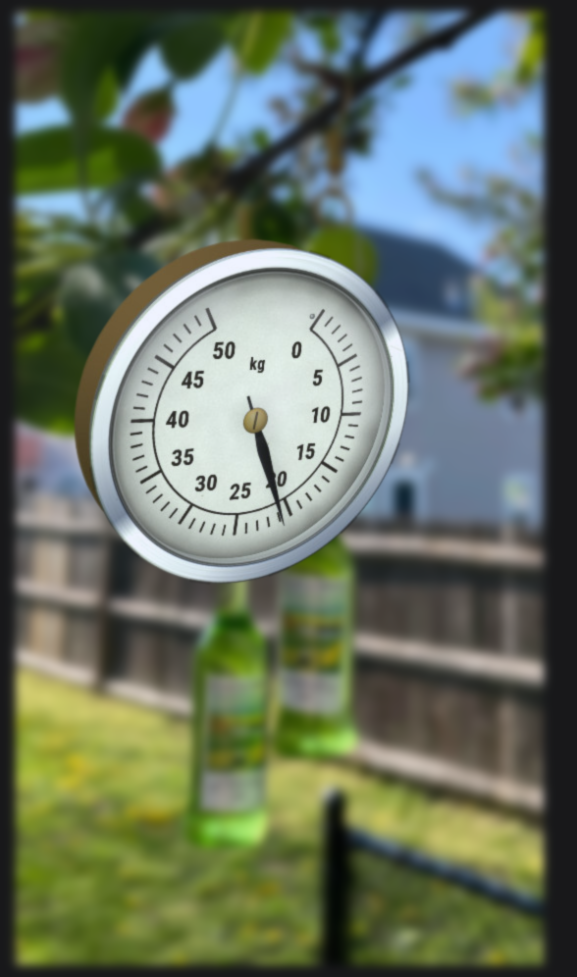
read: 21 kg
